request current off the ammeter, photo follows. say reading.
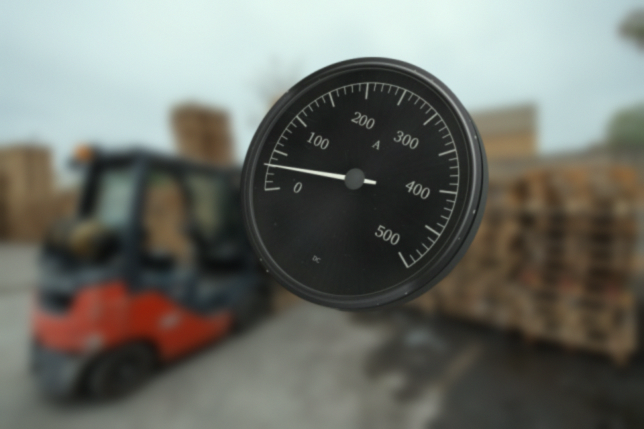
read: 30 A
